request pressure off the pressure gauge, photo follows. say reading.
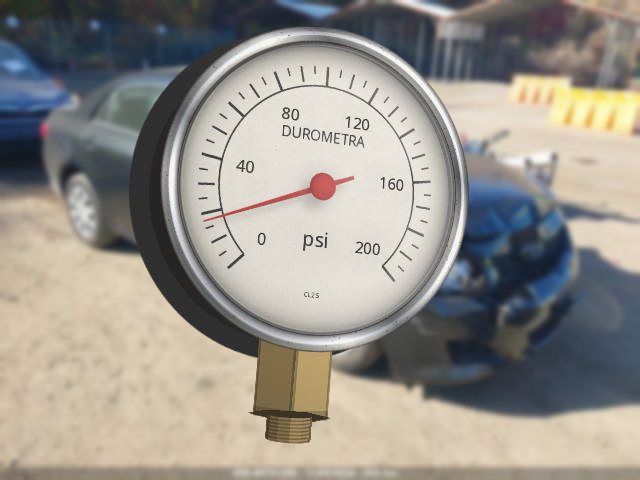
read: 17.5 psi
